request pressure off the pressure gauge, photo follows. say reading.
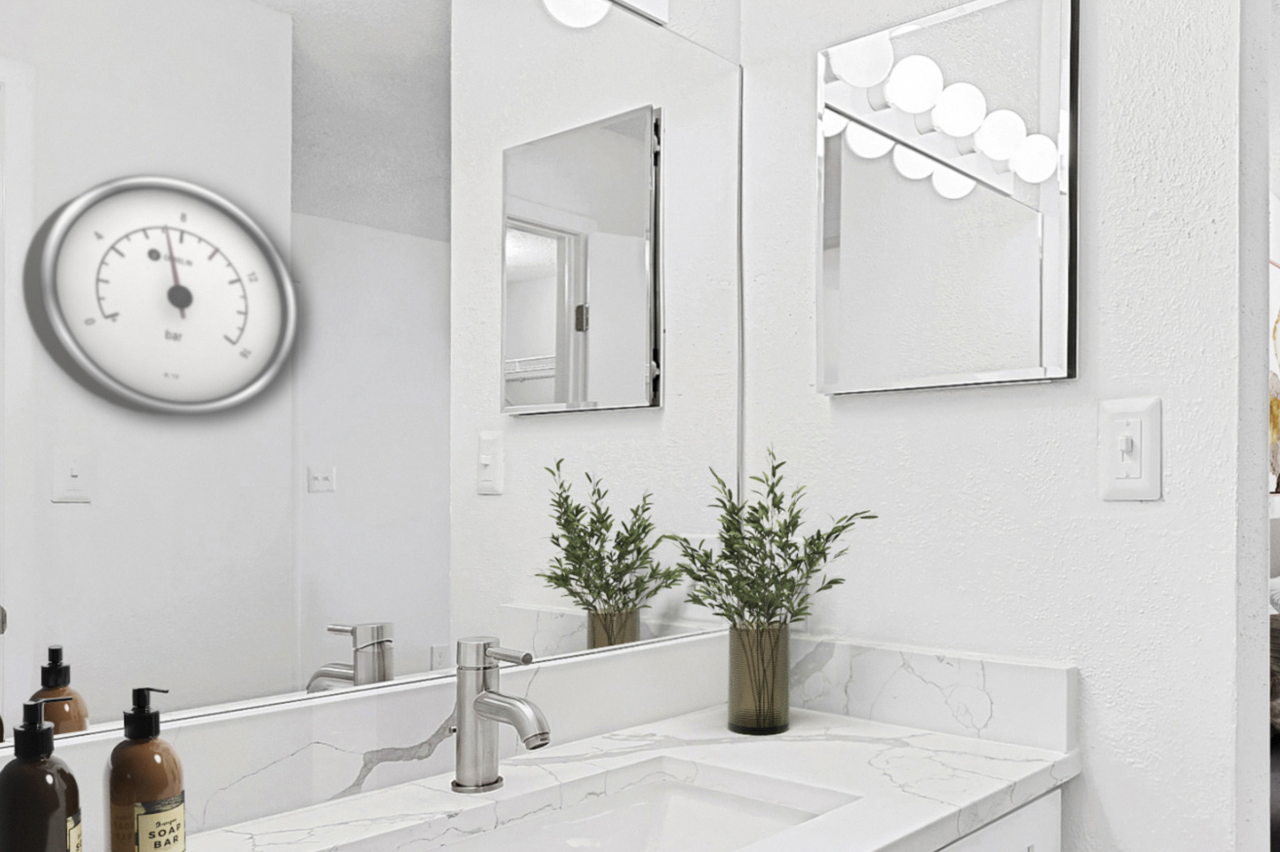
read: 7 bar
